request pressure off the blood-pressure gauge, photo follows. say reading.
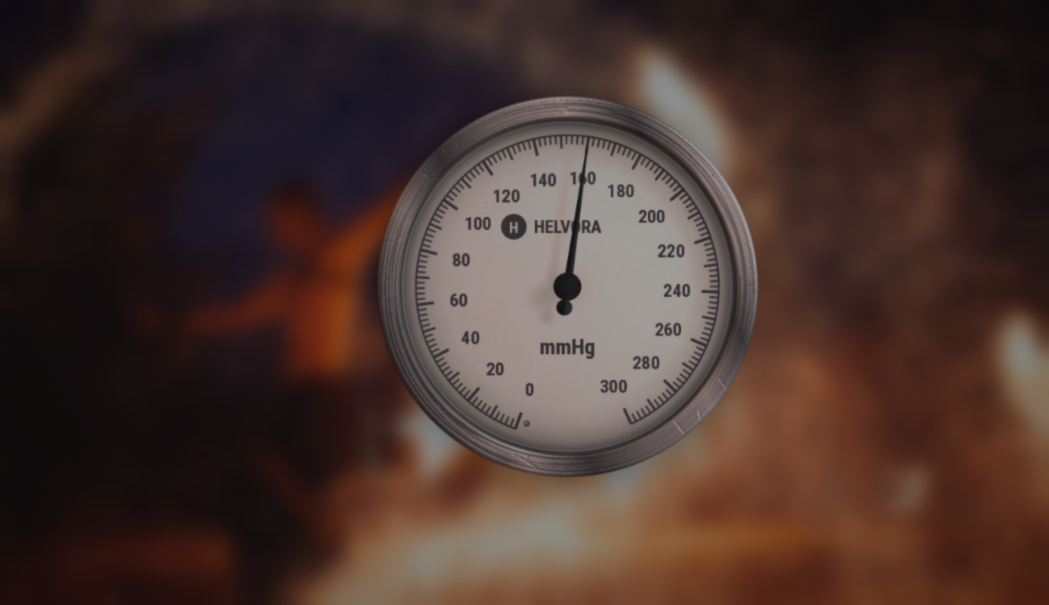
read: 160 mmHg
